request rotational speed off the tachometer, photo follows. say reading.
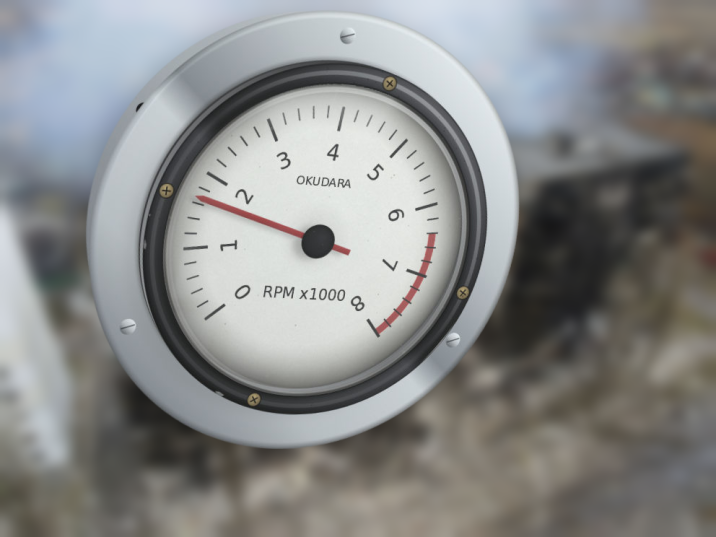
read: 1700 rpm
